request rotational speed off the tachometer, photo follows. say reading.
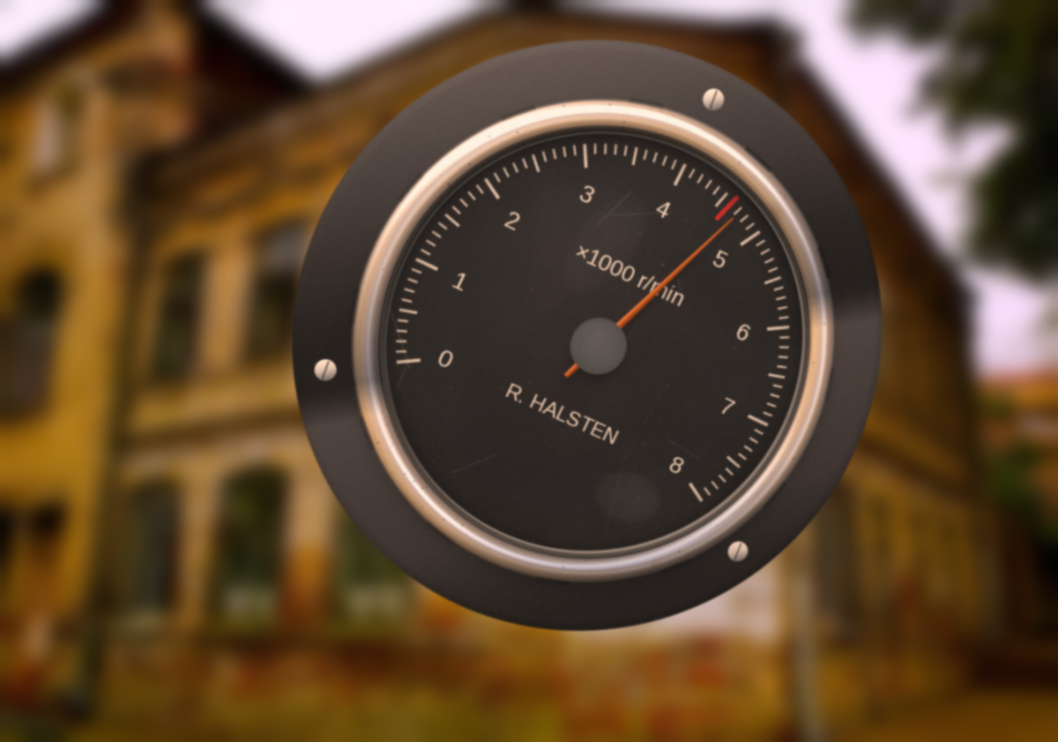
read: 4700 rpm
